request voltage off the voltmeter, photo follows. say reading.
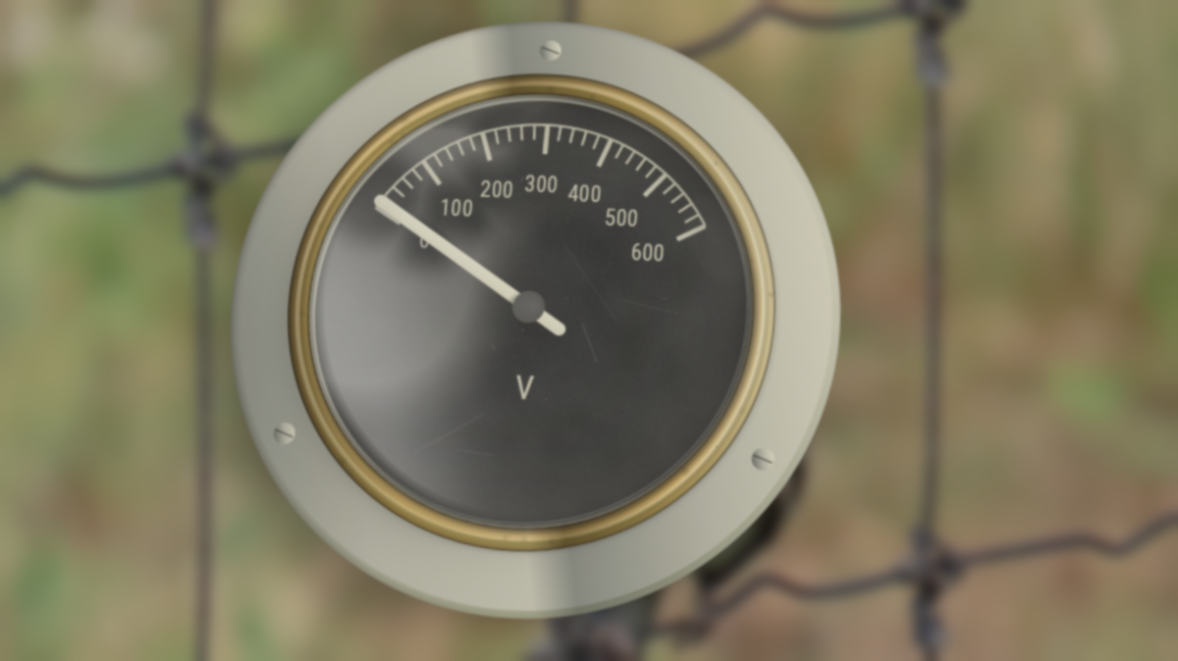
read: 10 V
